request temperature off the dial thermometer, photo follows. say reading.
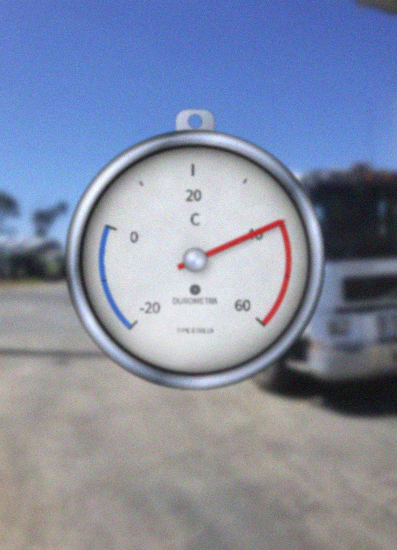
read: 40 °C
